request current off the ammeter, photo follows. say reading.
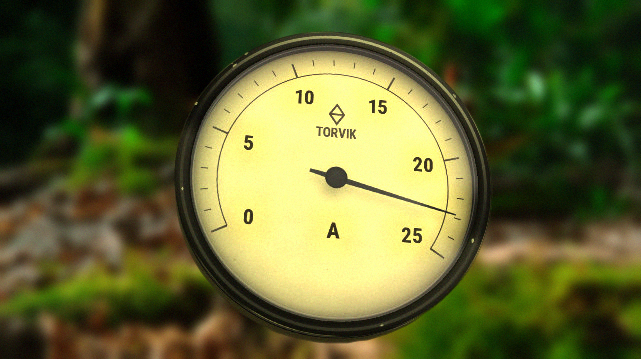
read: 23 A
